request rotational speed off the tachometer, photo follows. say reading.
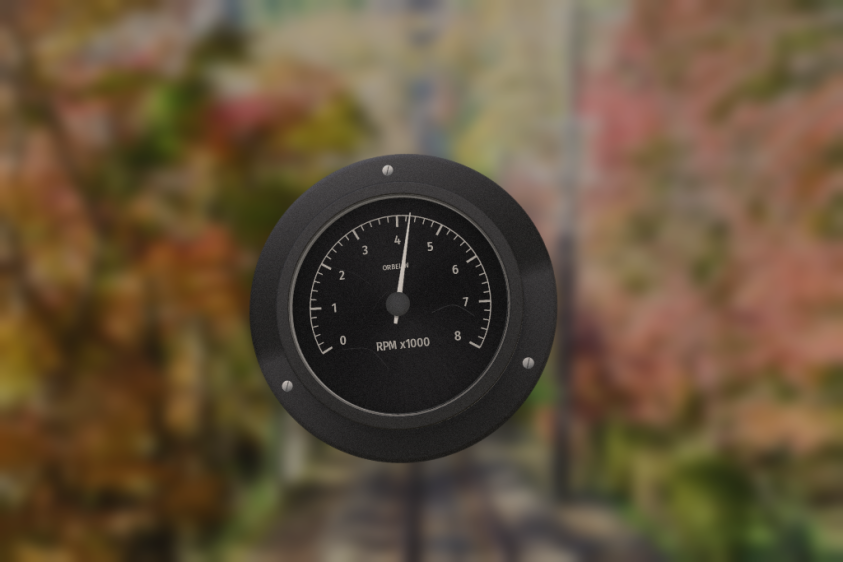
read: 4300 rpm
